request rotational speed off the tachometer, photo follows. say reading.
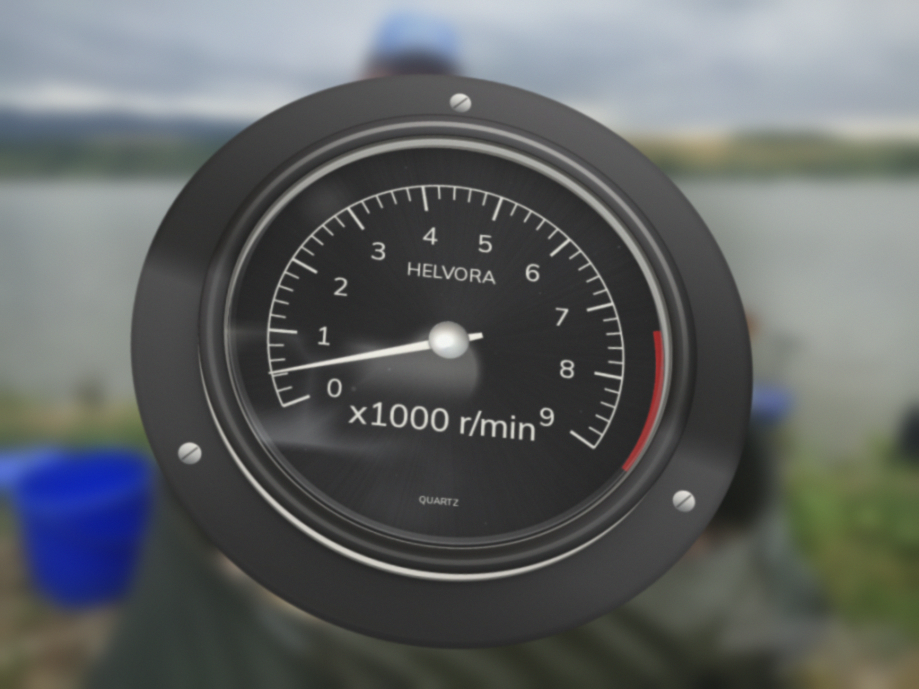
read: 400 rpm
